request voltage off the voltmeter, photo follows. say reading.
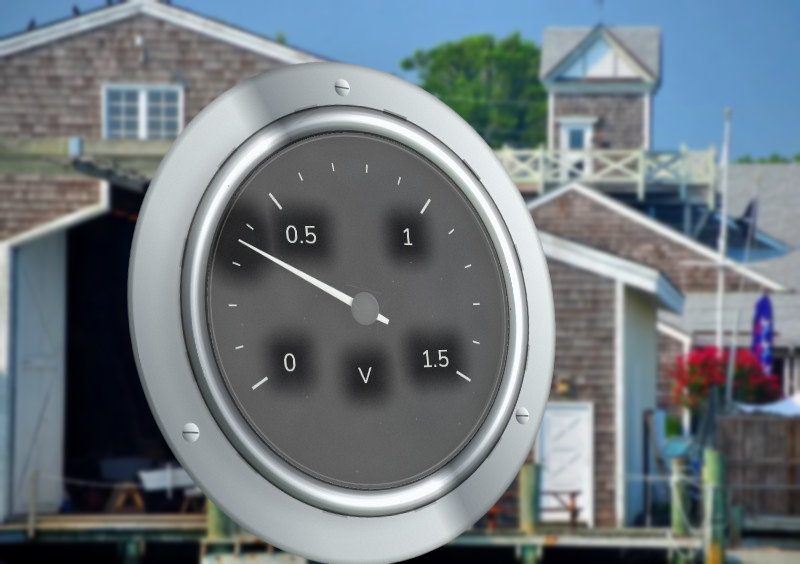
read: 0.35 V
